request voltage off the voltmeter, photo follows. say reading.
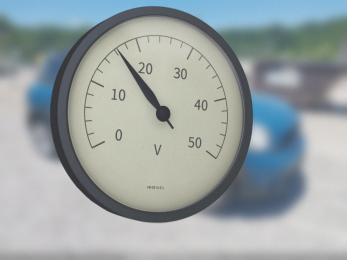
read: 16 V
